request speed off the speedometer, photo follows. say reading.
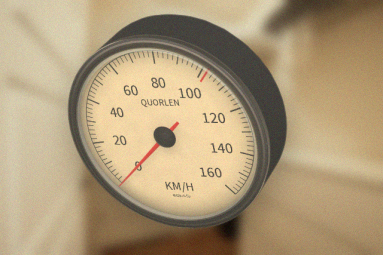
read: 0 km/h
